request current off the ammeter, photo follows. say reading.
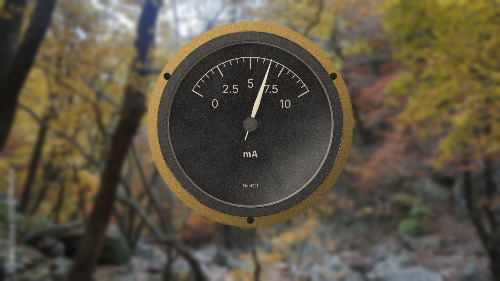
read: 6.5 mA
